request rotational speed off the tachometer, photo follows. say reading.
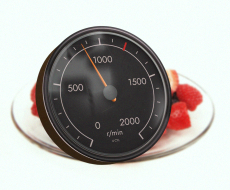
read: 850 rpm
